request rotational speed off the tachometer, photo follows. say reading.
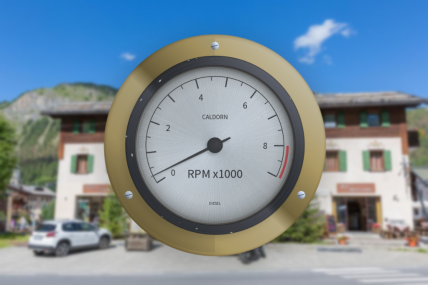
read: 250 rpm
